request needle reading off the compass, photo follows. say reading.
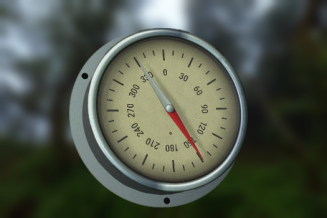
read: 150 °
